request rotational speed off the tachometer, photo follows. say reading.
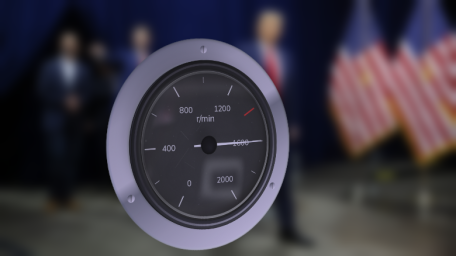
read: 1600 rpm
